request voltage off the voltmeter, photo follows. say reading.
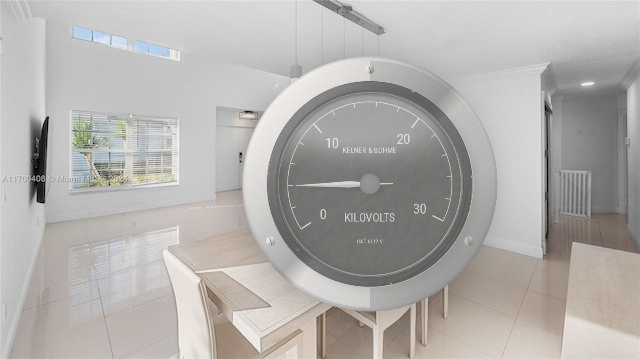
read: 4 kV
